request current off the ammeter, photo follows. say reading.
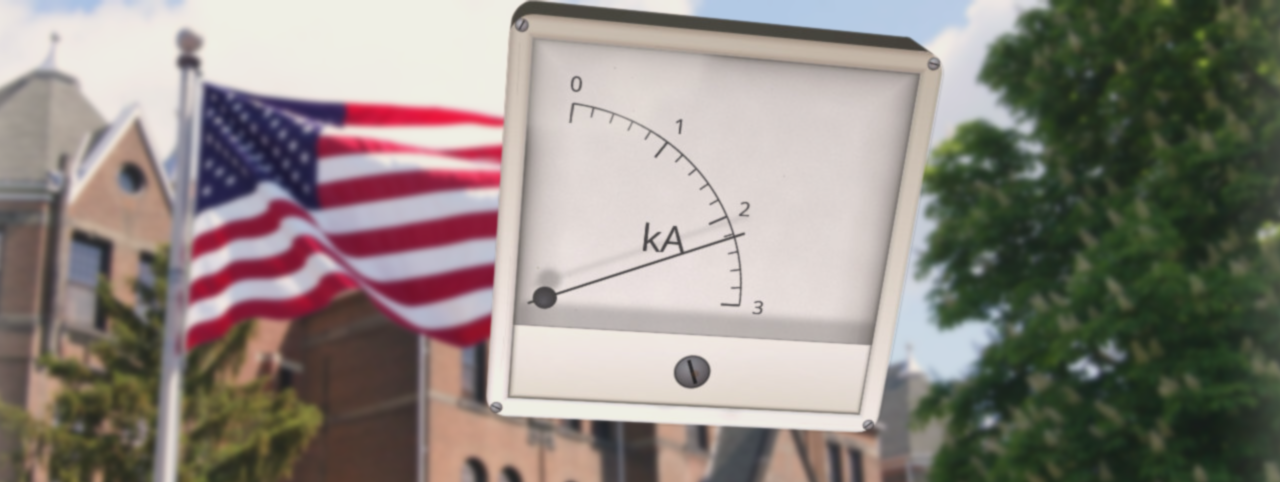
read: 2.2 kA
